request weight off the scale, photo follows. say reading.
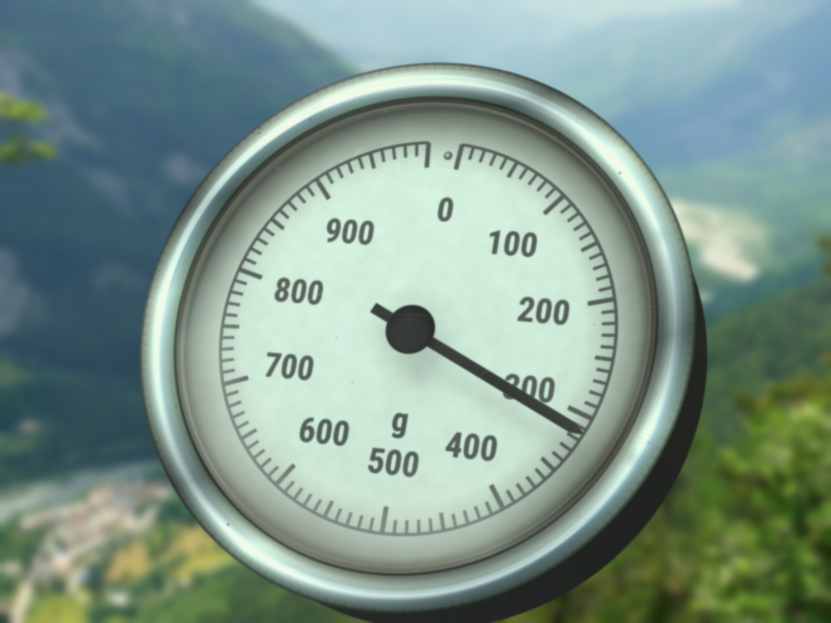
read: 315 g
